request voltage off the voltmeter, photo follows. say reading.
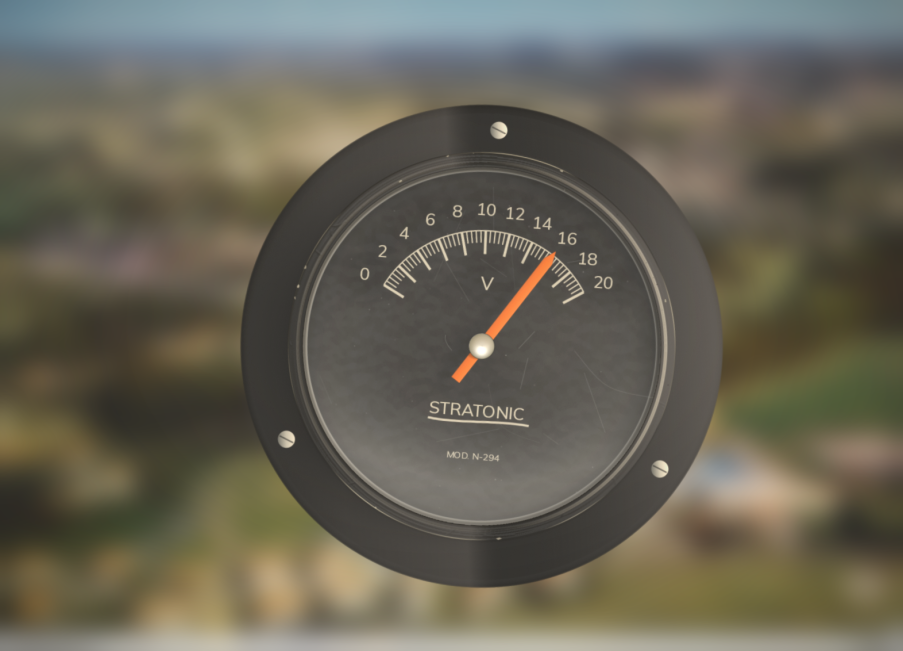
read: 16 V
